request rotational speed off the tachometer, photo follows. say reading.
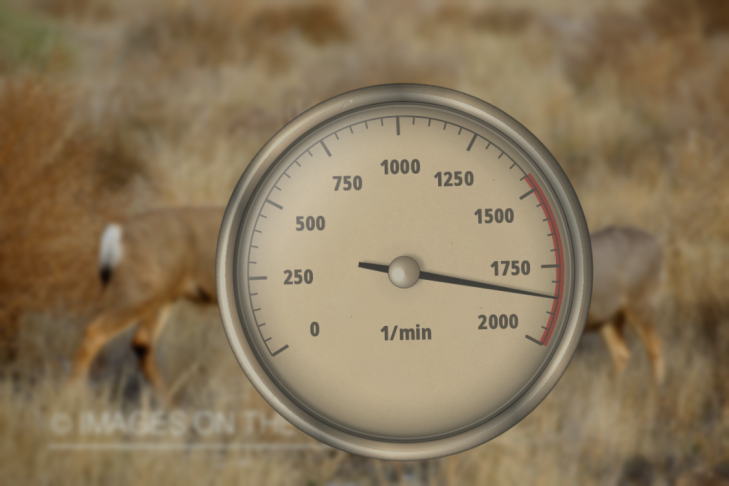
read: 1850 rpm
